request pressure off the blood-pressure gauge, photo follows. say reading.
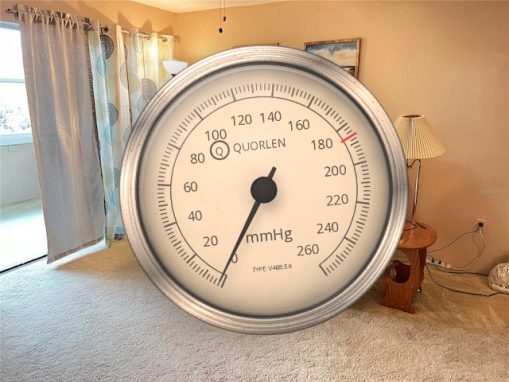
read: 2 mmHg
